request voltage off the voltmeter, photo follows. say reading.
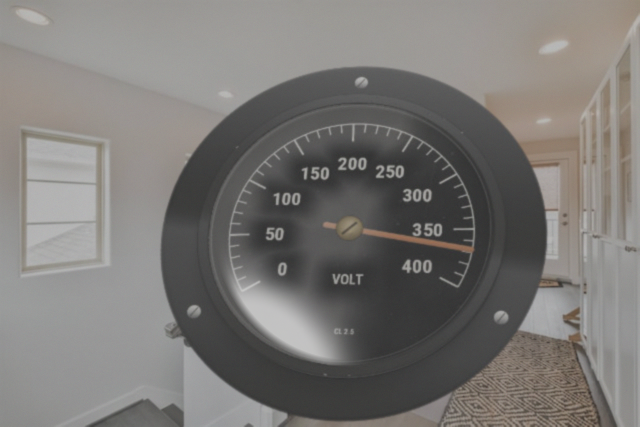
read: 370 V
